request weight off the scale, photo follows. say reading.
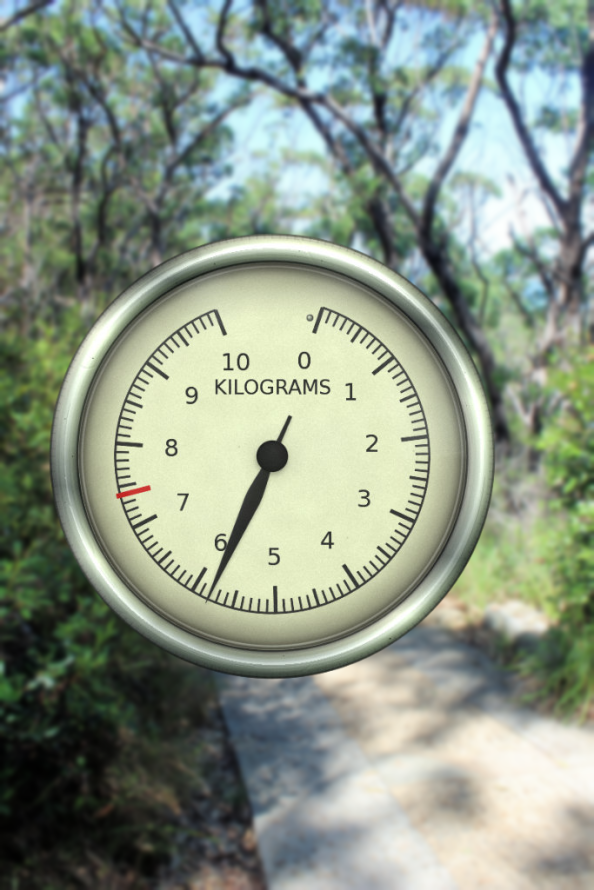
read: 5.8 kg
